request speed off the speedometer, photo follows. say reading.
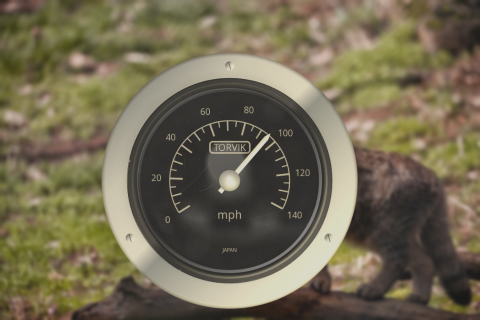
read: 95 mph
